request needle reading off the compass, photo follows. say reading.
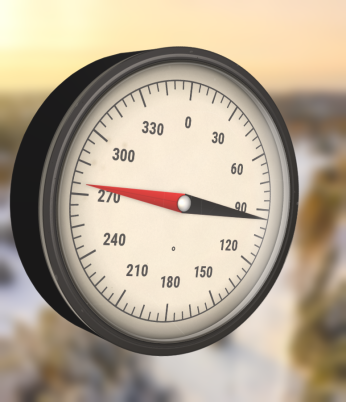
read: 275 °
